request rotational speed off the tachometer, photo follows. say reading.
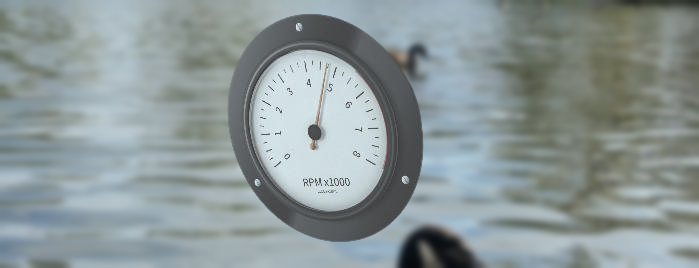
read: 4750 rpm
